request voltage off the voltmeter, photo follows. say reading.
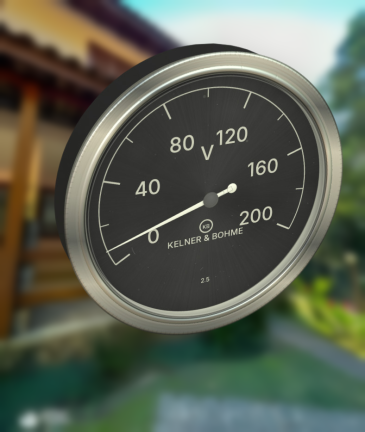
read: 10 V
